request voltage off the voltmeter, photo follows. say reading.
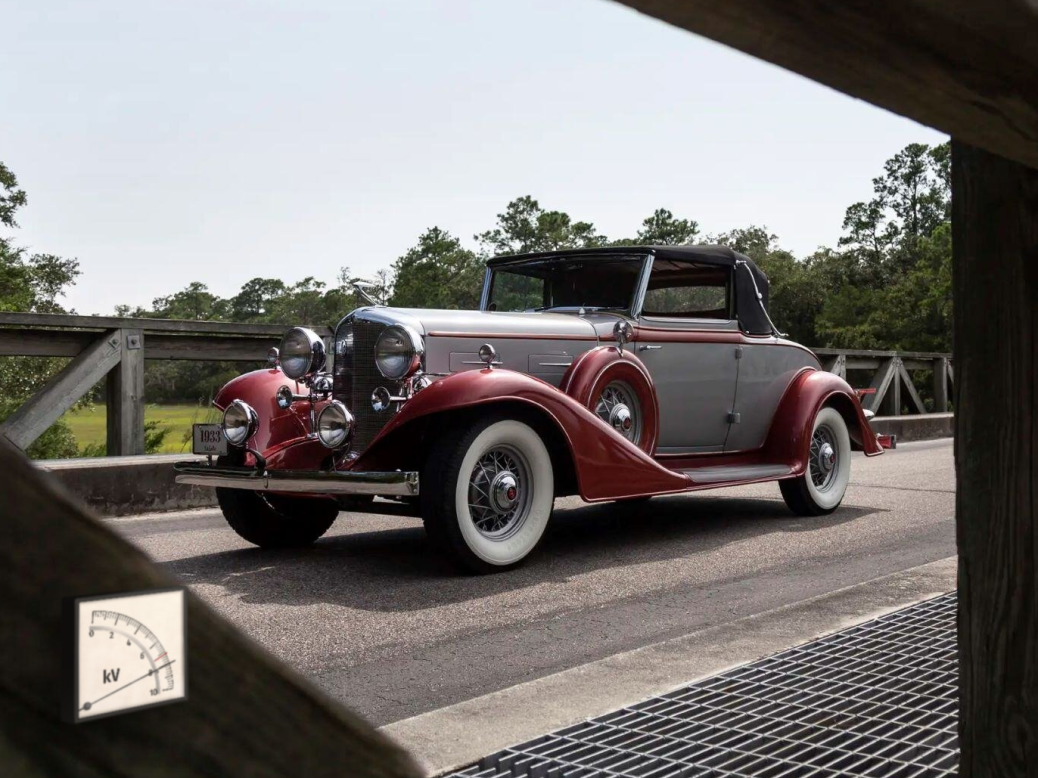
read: 8 kV
